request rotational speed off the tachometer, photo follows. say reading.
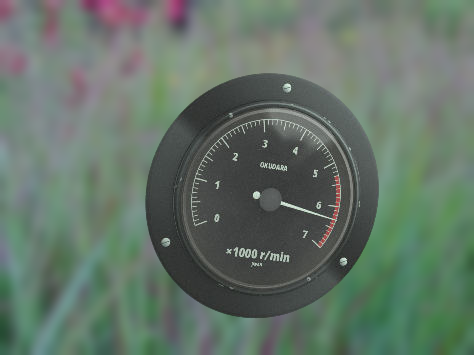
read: 6300 rpm
